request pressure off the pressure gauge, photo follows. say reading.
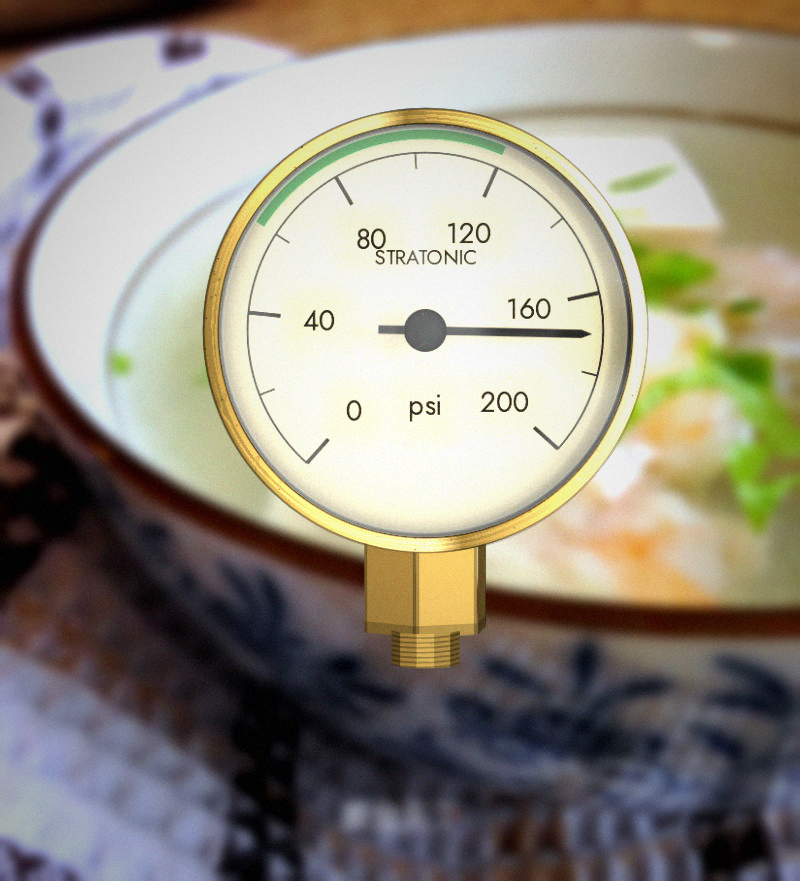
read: 170 psi
